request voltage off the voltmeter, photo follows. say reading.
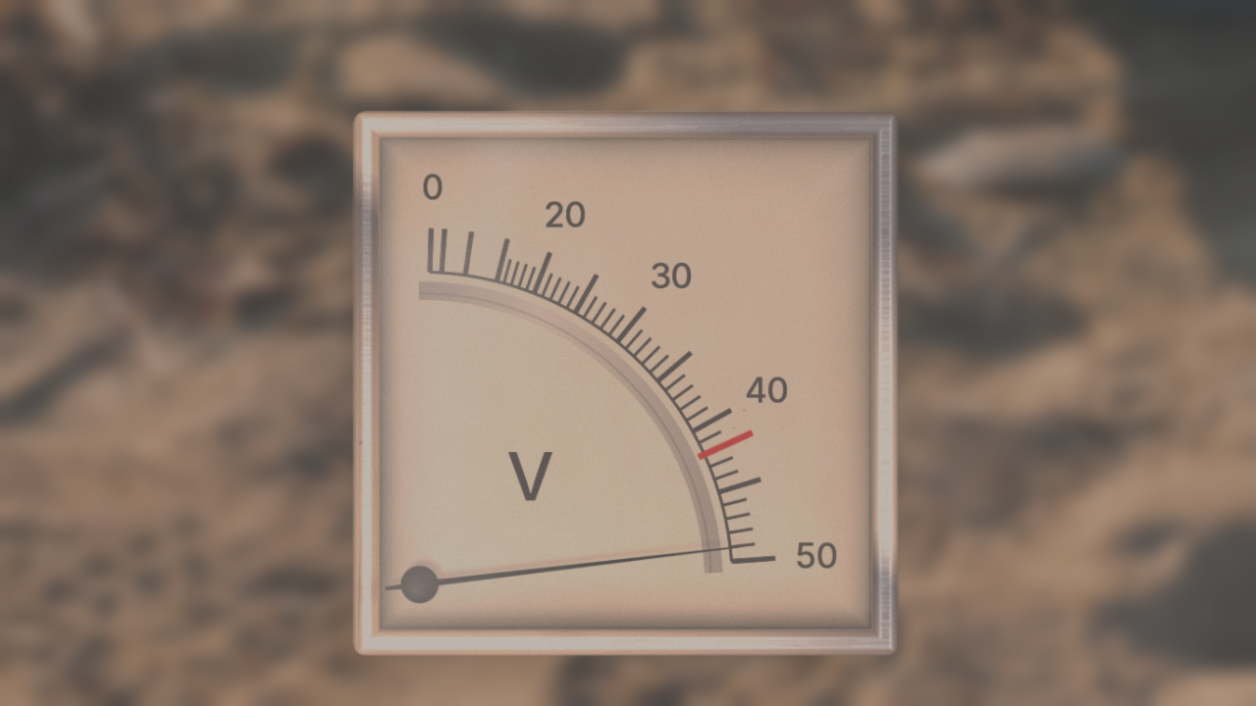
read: 49 V
